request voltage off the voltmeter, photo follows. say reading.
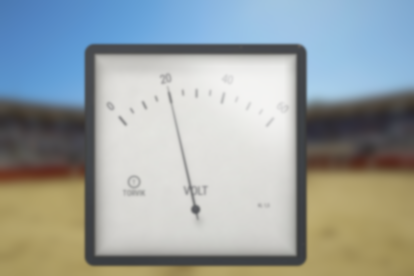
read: 20 V
